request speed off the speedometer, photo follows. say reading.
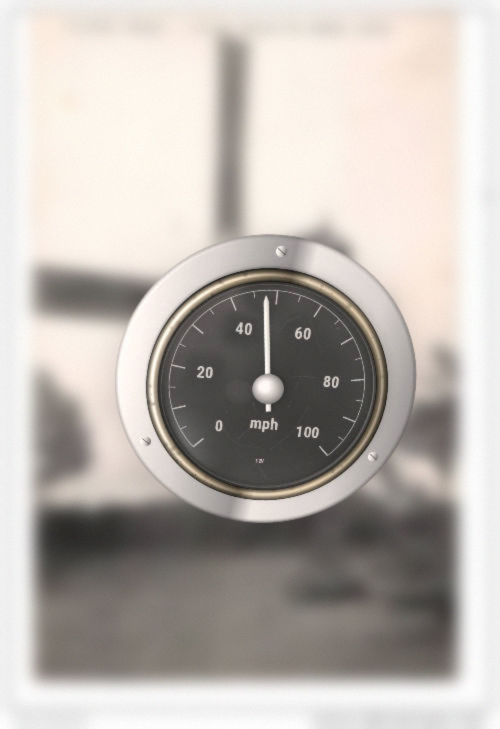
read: 47.5 mph
